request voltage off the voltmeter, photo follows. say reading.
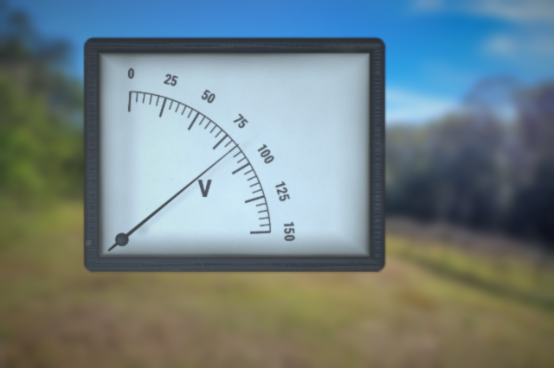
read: 85 V
